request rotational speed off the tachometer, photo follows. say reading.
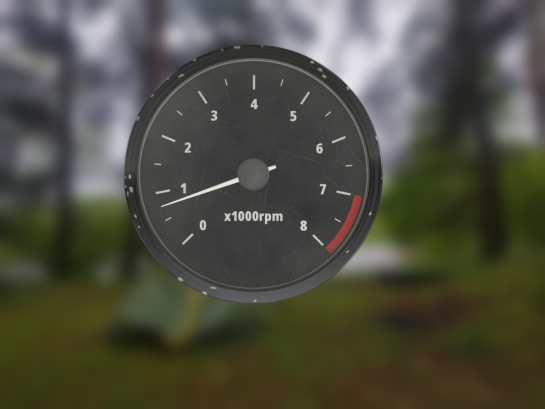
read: 750 rpm
